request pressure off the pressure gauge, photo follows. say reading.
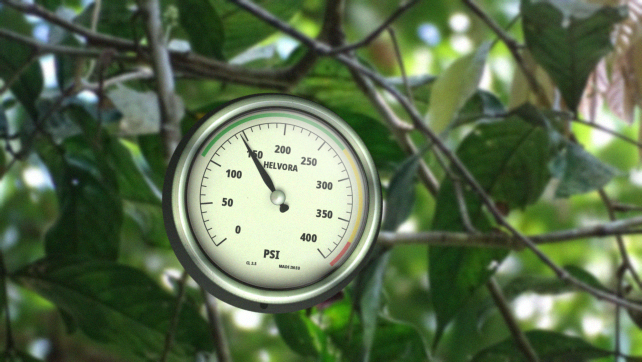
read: 145 psi
